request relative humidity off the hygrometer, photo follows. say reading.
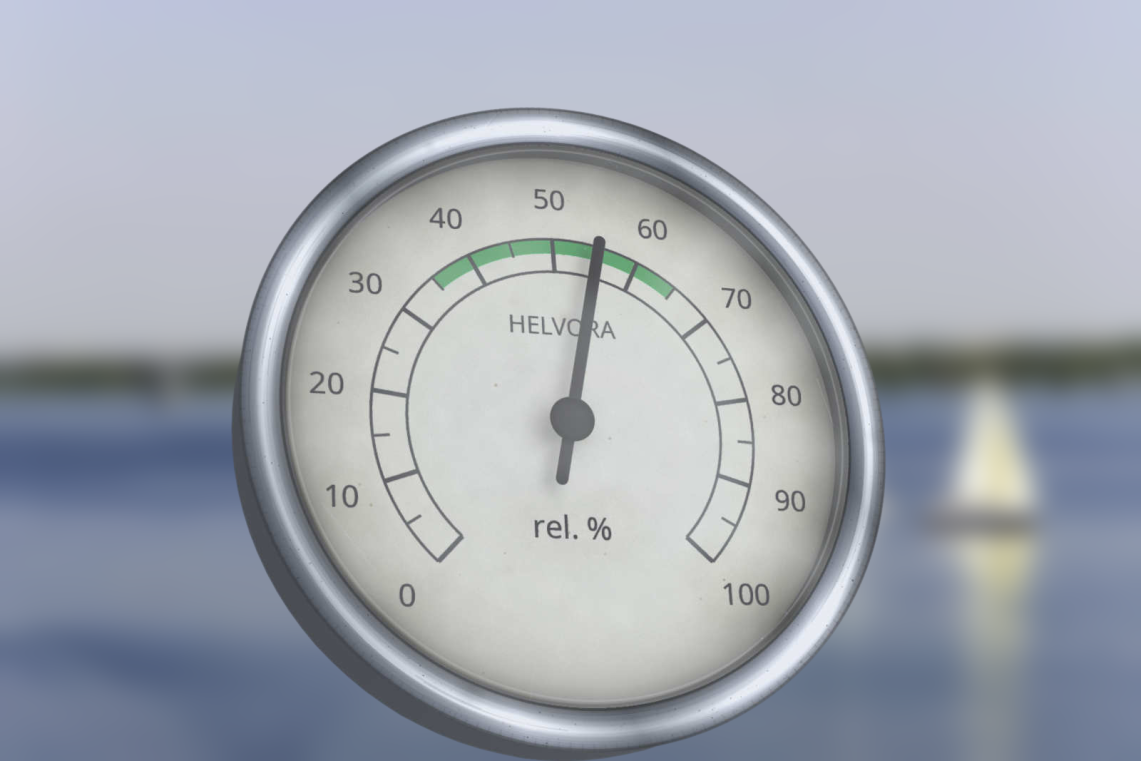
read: 55 %
